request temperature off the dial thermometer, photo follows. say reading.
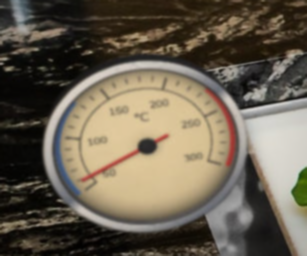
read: 60 °C
